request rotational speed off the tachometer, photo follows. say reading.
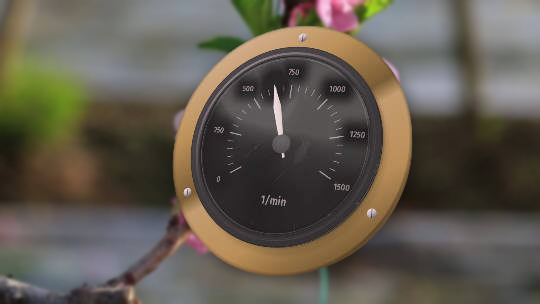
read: 650 rpm
